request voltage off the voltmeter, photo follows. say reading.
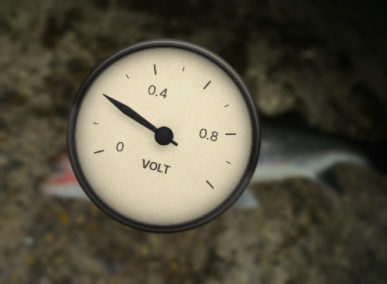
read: 0.2 V
